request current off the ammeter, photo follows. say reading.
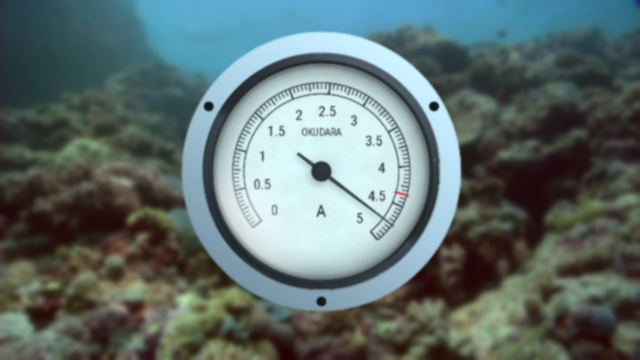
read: 4.75 A
